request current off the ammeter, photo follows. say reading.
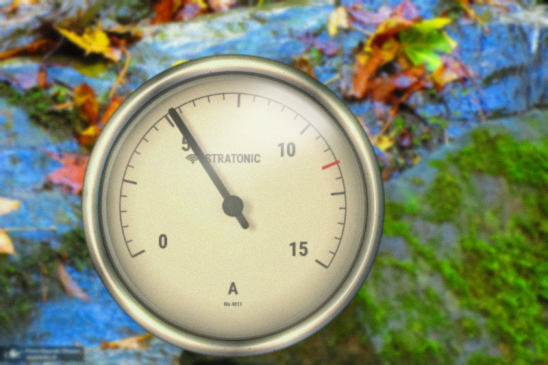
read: 5.25 A
